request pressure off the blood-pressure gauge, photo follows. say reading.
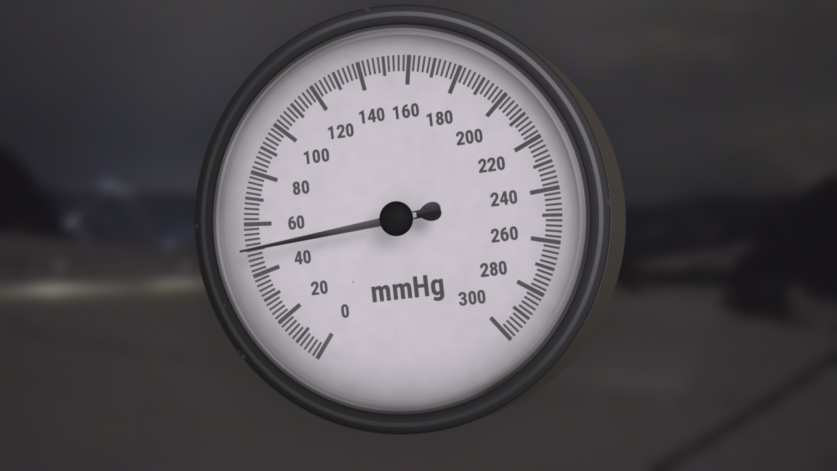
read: 50 mmHg
